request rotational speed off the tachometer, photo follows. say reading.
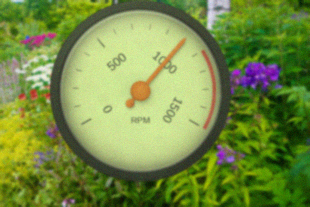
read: 1000 rpm
